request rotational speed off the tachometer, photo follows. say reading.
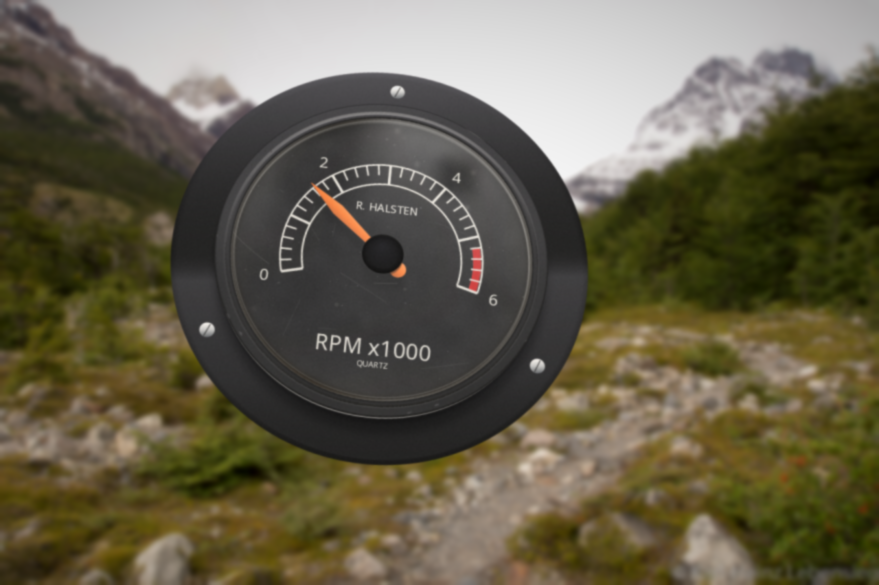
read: 1600 rpm
